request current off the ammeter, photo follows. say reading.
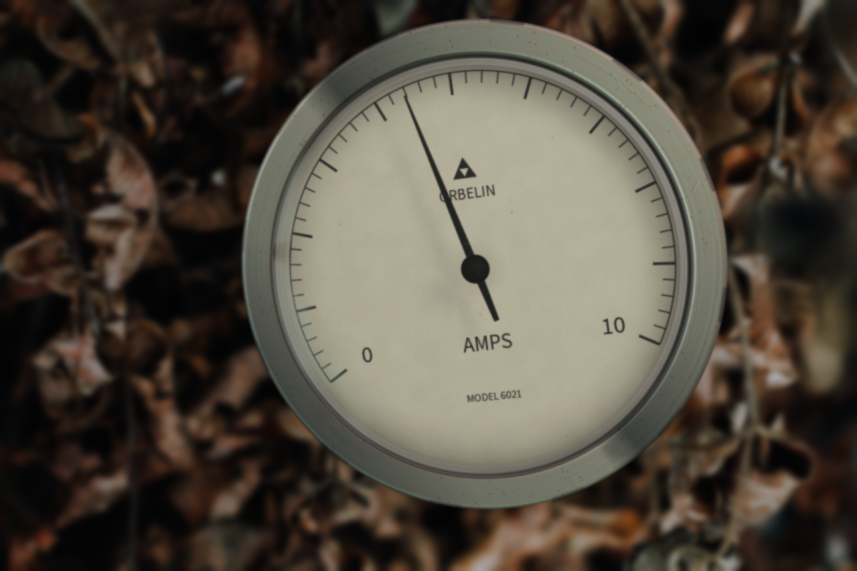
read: 4.4 A
